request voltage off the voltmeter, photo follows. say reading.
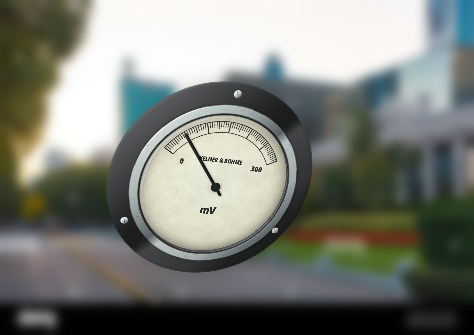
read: 50 mV
